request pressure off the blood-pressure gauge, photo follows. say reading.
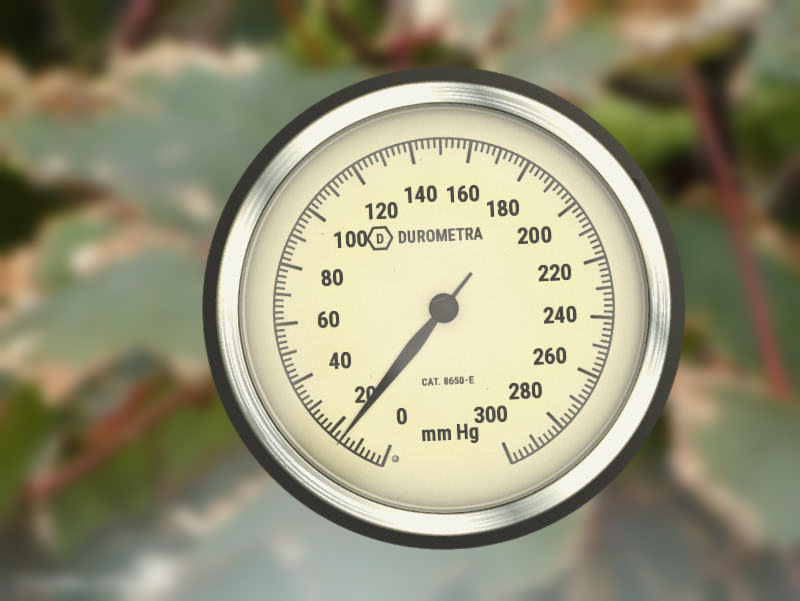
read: 16 mmHg
